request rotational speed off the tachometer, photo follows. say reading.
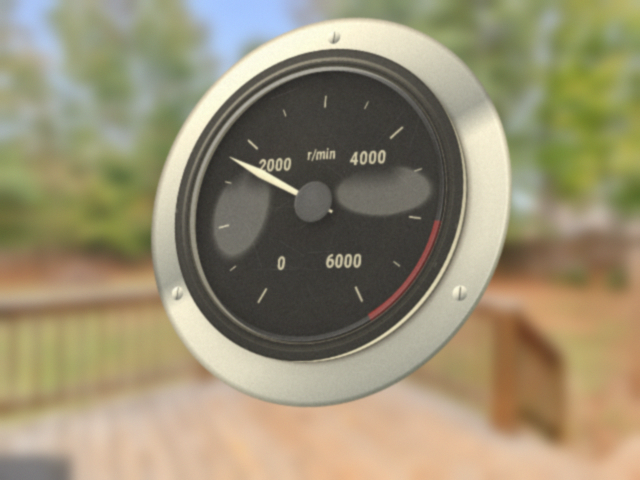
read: 1750 rpm
